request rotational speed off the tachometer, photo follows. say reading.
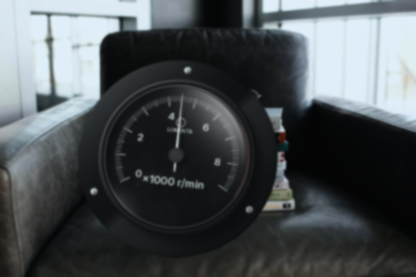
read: 4500 rpm
